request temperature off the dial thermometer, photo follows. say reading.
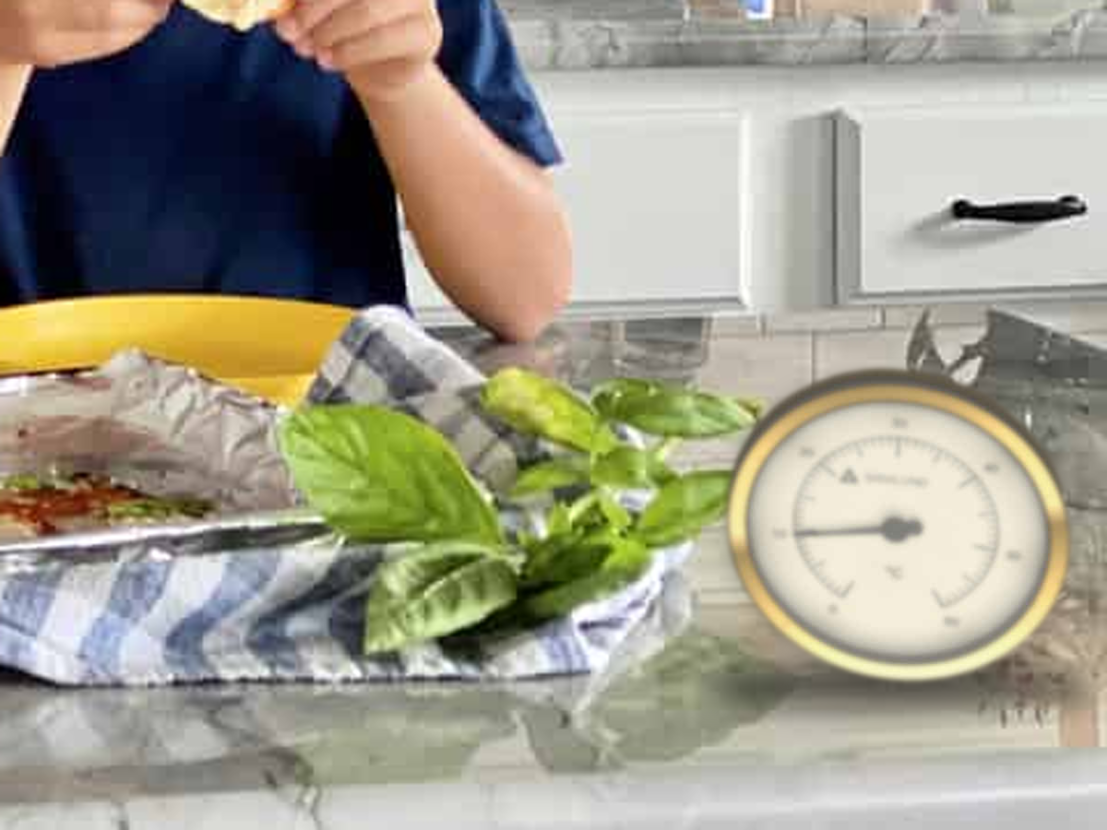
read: 10 °C
